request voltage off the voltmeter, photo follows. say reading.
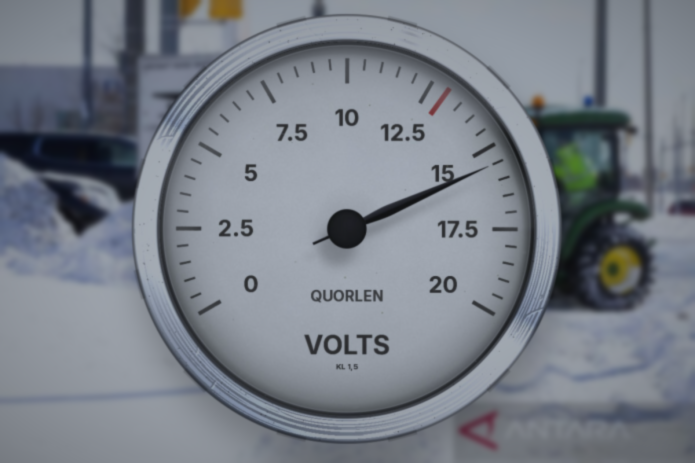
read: 15.5 V
